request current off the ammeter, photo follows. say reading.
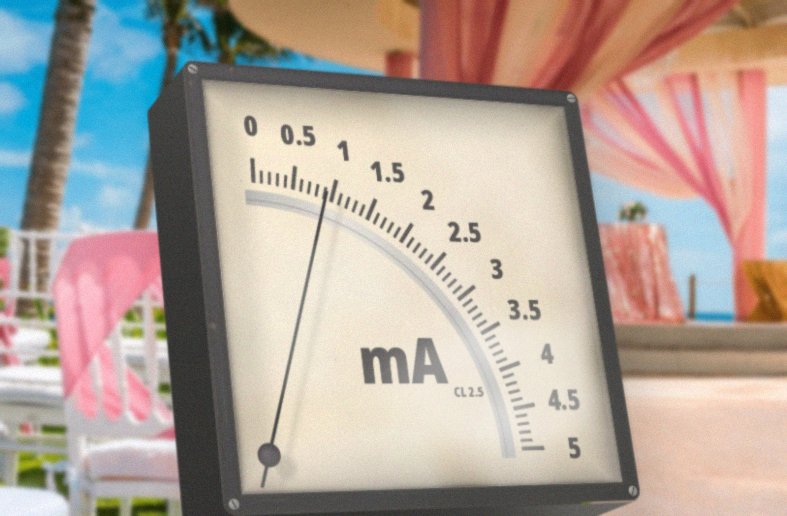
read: 0.9 mA
